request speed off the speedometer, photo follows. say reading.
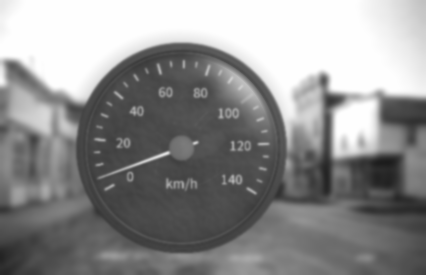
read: 5 km/h
